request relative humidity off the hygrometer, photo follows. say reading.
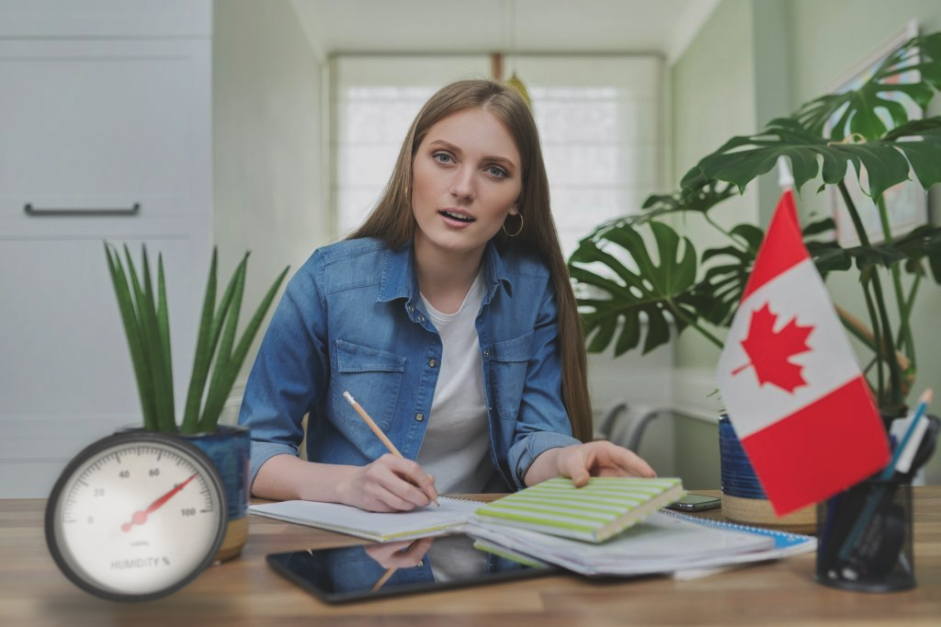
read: 80 %
